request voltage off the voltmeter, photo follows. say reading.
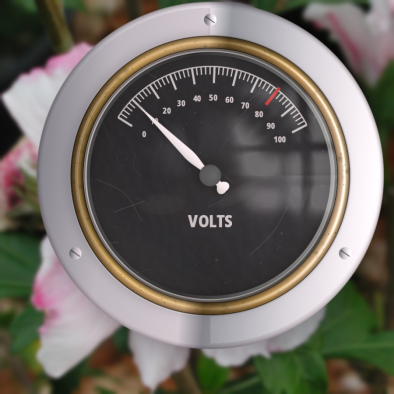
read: 10 V
